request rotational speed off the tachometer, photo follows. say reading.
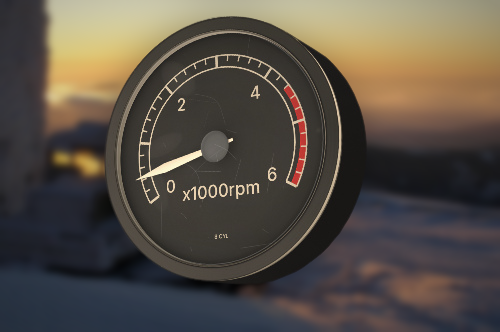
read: 400 rpm
